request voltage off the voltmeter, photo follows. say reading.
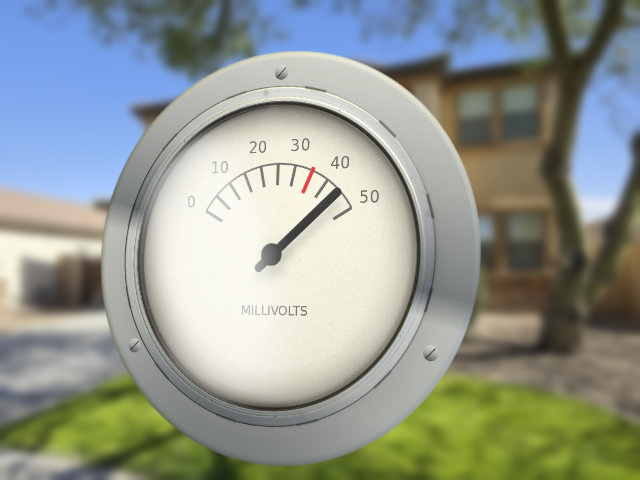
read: 45 mV
